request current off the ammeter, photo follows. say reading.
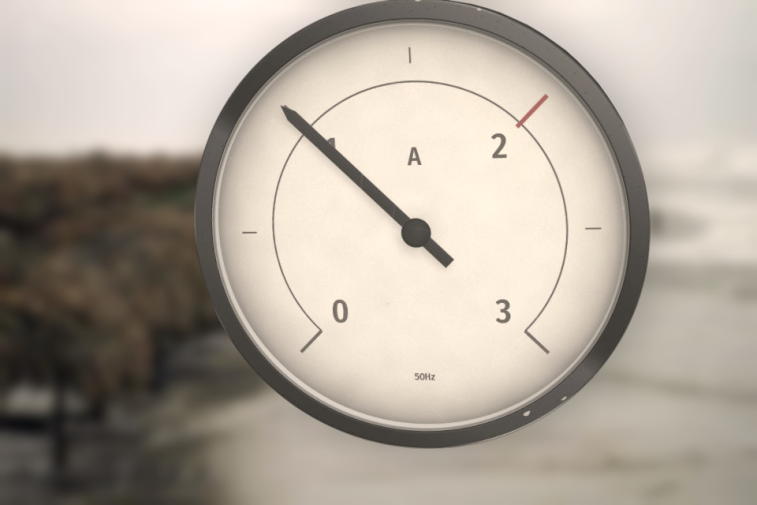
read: 1 A
